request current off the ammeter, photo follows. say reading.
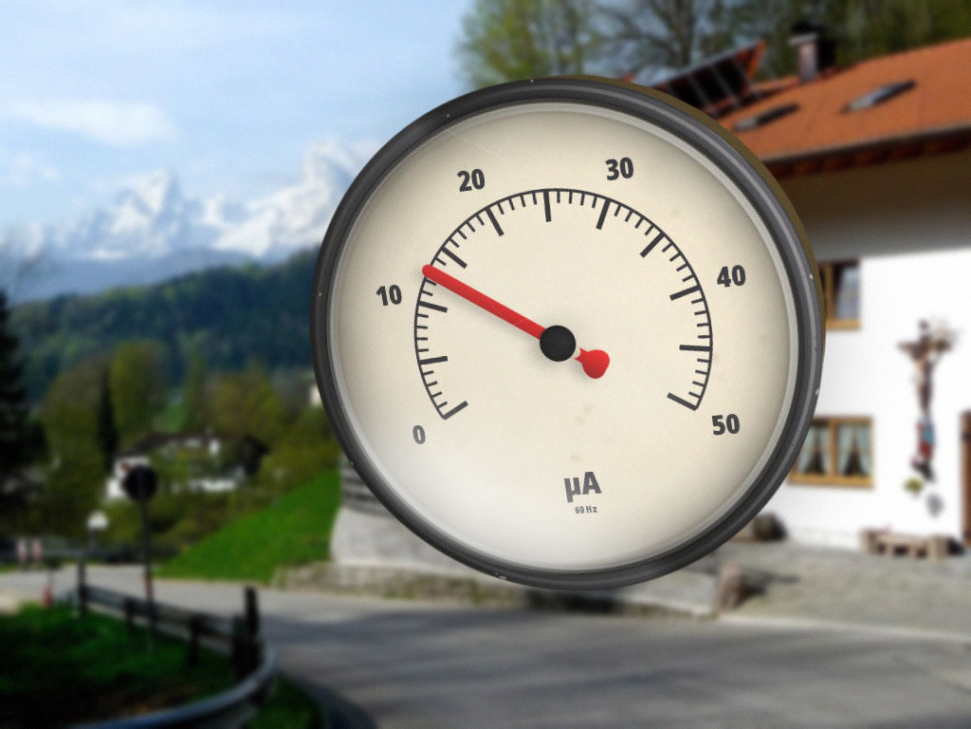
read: 13 µA
